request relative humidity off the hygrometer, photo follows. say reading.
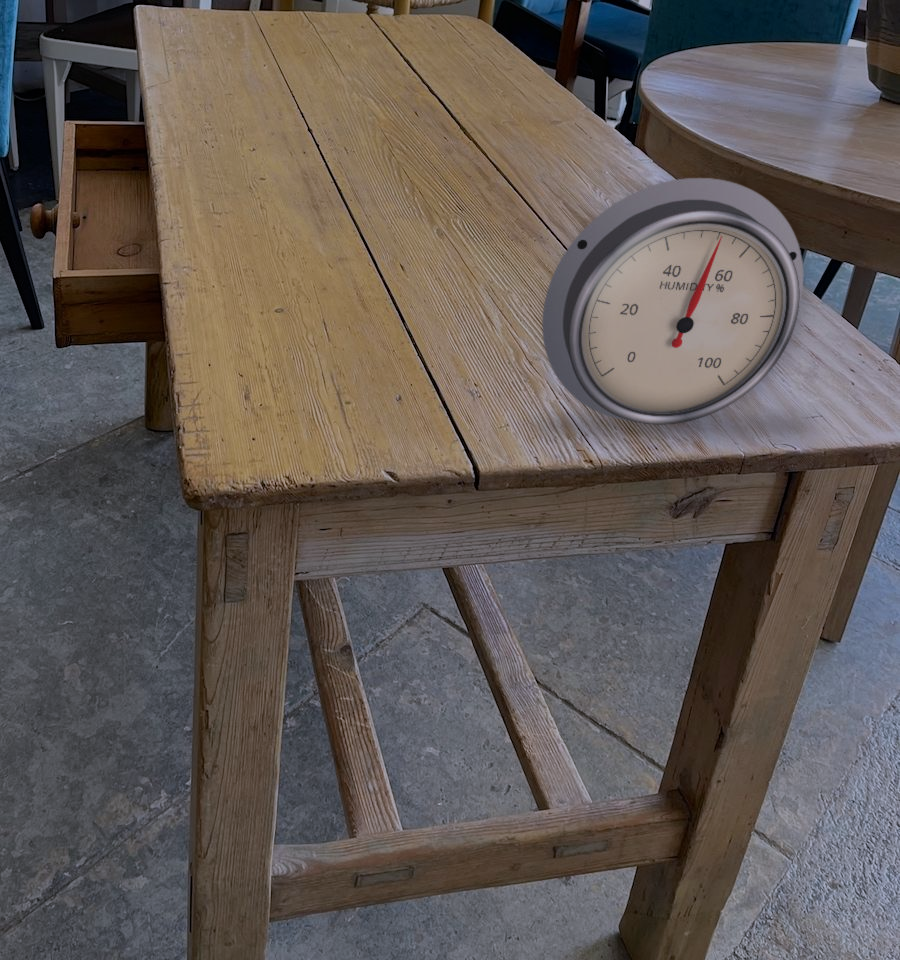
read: 52 %
